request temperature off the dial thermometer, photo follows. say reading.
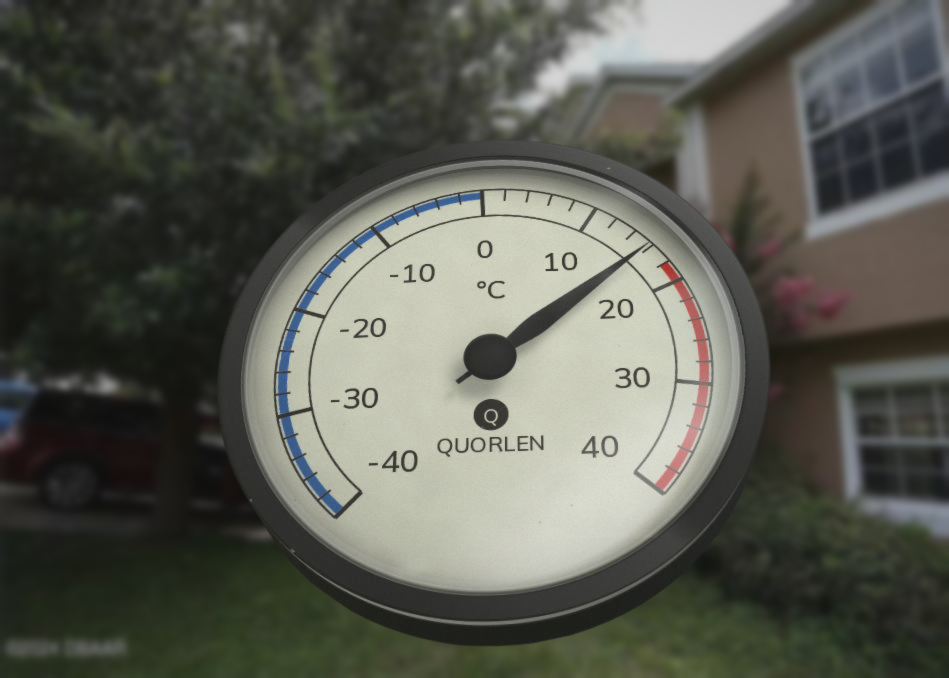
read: 16 °C
